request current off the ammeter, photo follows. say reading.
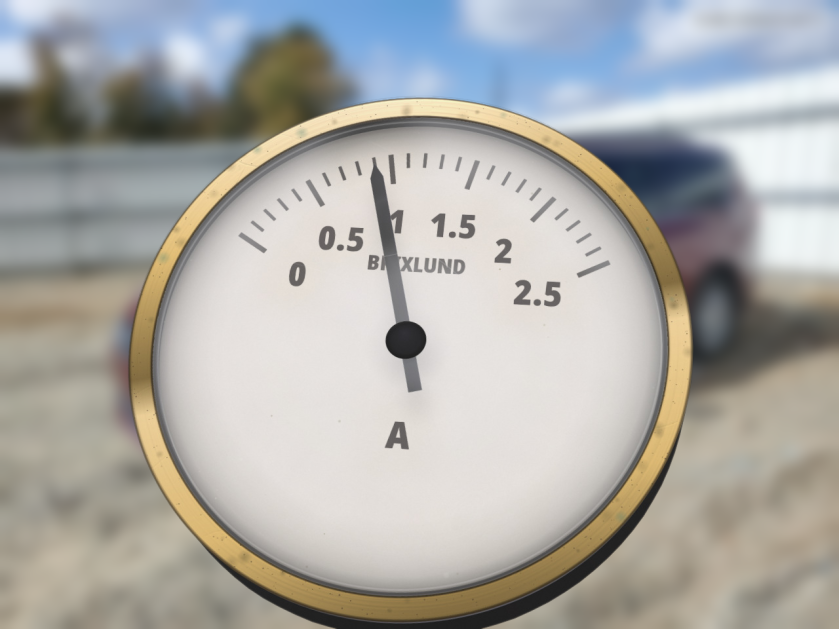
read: 0.9 A
